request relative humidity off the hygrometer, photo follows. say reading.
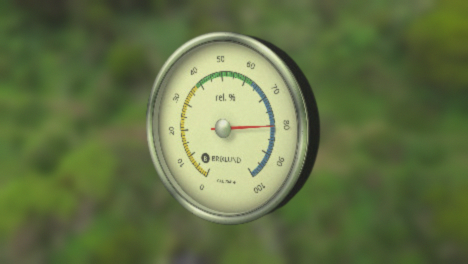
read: 80 %
